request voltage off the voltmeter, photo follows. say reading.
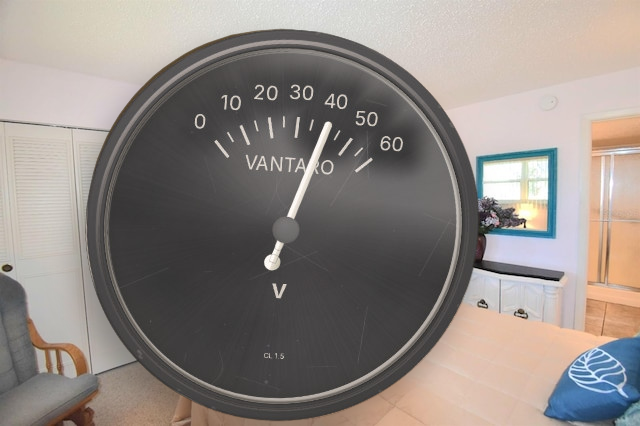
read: 40 V
